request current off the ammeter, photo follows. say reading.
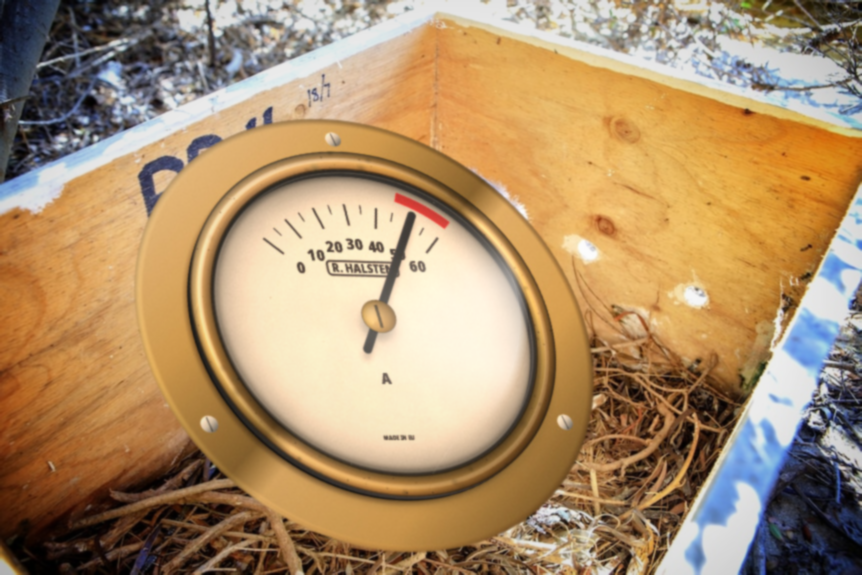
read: 50 A
